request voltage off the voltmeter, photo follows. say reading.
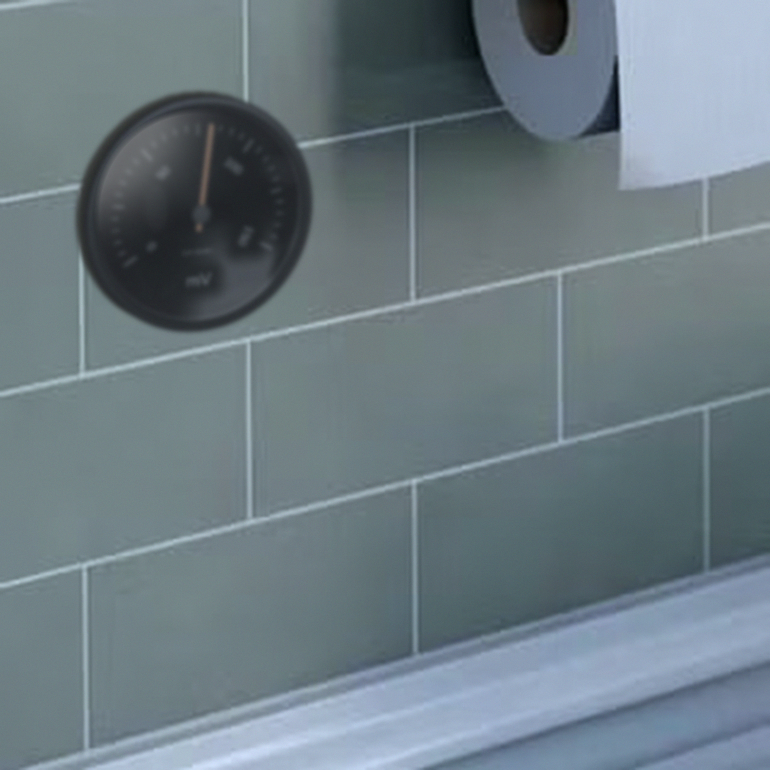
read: 80 mV
